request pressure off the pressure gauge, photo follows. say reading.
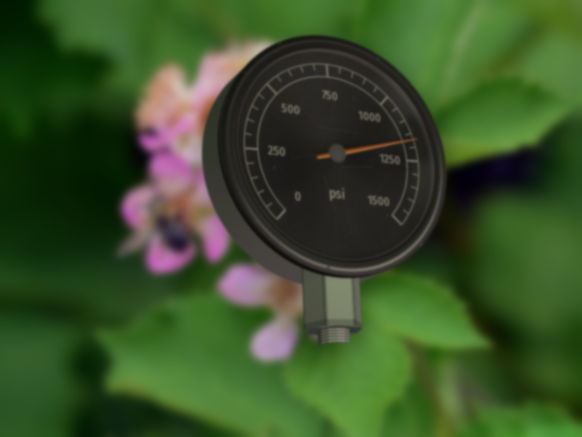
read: 1175 psi
